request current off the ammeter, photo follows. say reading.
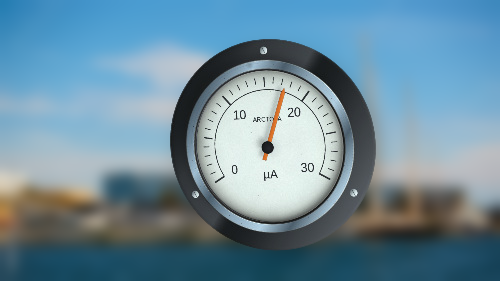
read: 17.5 µA
